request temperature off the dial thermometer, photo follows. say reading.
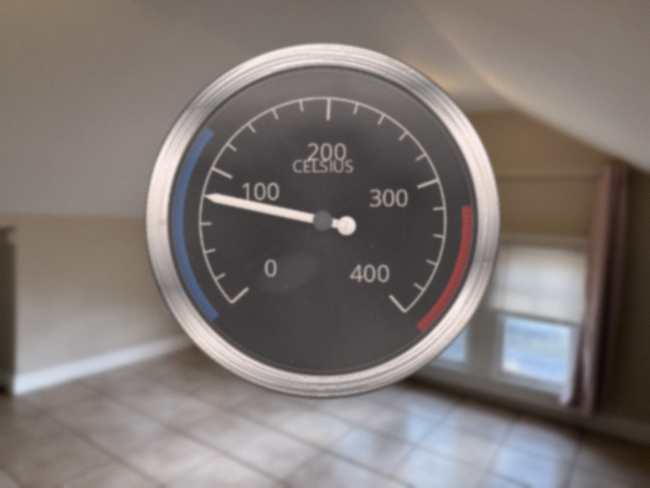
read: 80 °C
